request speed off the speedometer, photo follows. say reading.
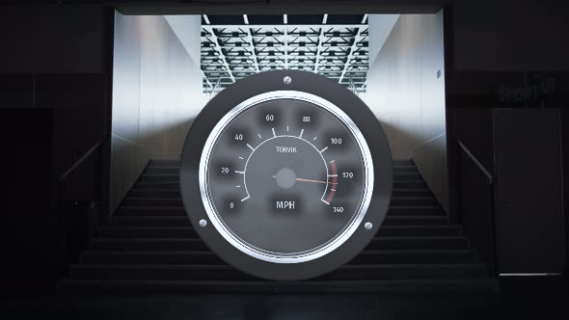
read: 125 mph
